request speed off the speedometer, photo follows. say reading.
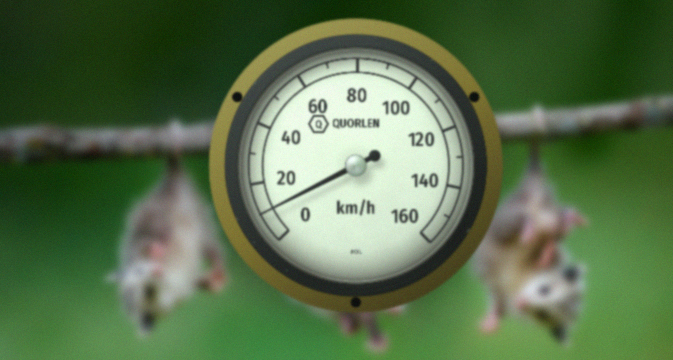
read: 10 km/h
